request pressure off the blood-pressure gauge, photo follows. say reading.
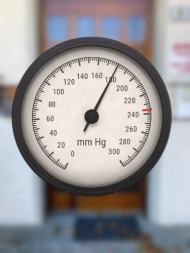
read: 180 mmHg
